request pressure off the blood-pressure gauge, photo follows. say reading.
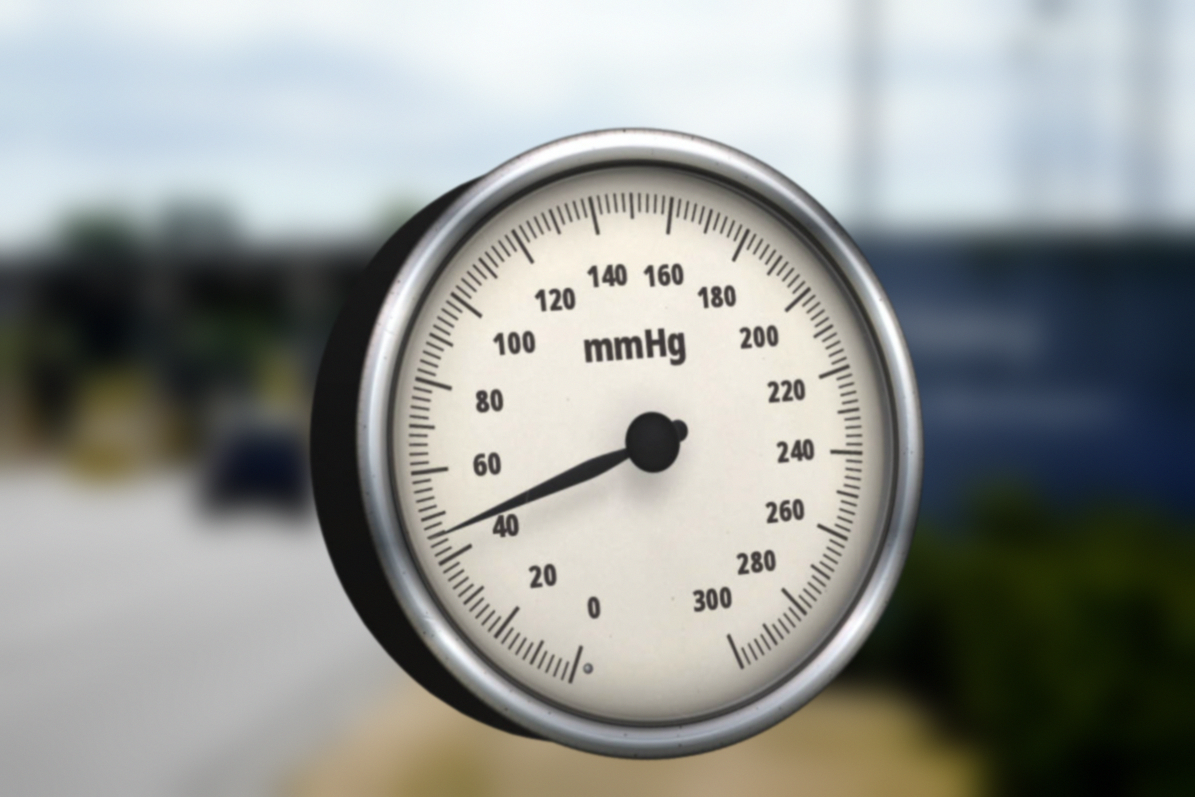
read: 46 mmHg
